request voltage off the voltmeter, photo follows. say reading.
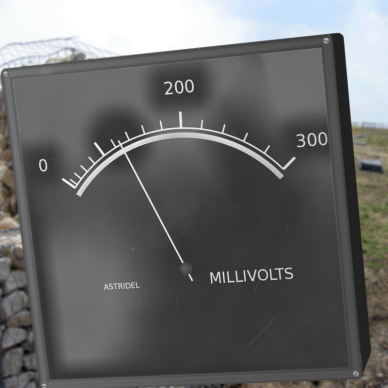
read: 130 mV
